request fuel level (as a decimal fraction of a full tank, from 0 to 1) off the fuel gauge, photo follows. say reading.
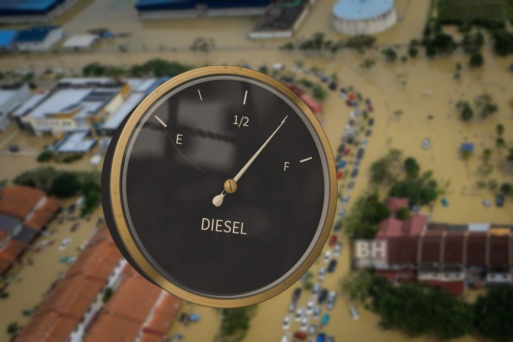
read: 0.75
